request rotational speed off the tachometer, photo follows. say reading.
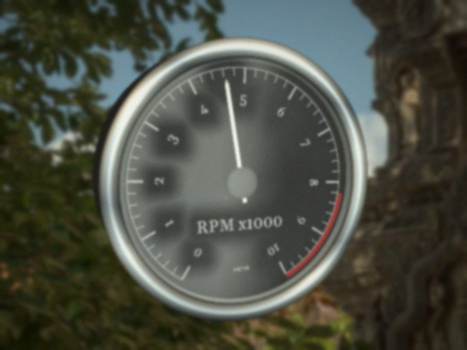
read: 4600 rpm
